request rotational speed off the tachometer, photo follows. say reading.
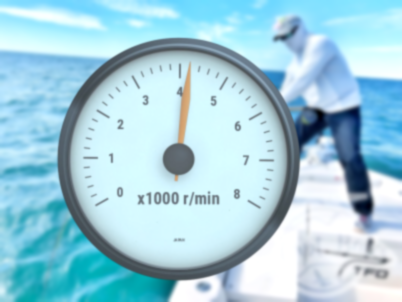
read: 4200 rpm
